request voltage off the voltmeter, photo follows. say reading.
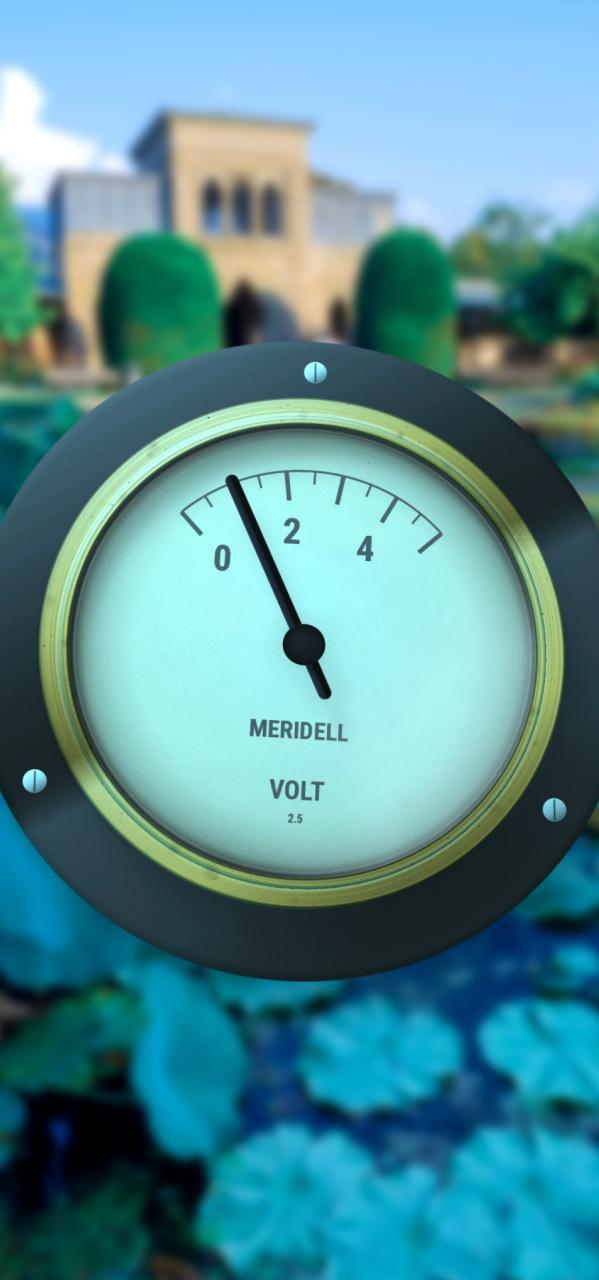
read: 1 V
